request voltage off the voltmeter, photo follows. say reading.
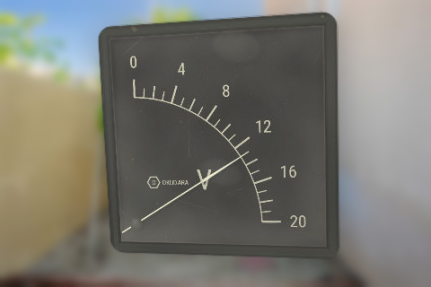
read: 13 V
